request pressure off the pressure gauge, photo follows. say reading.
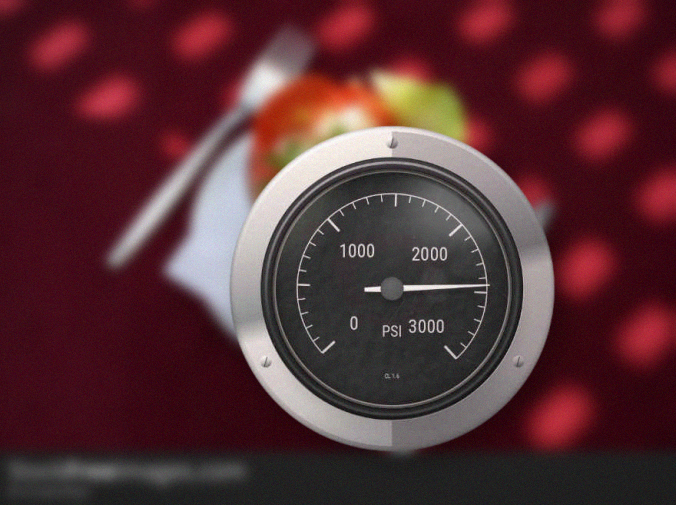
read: 2450 psi
